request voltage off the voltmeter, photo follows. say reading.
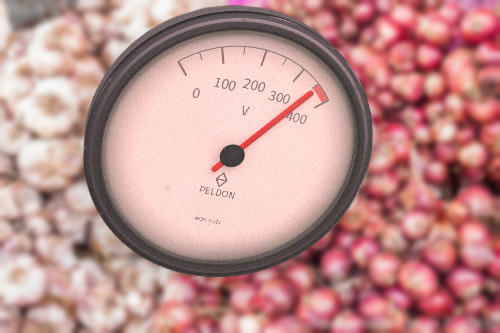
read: 350 V
